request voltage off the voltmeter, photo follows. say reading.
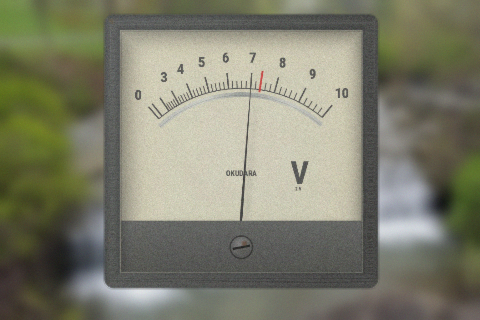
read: 7 V
